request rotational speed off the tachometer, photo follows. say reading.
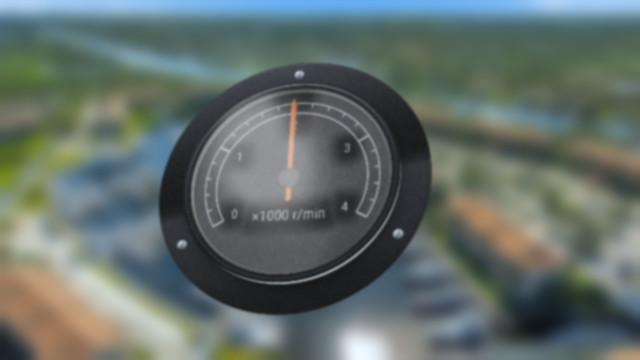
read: 2000 rpm
